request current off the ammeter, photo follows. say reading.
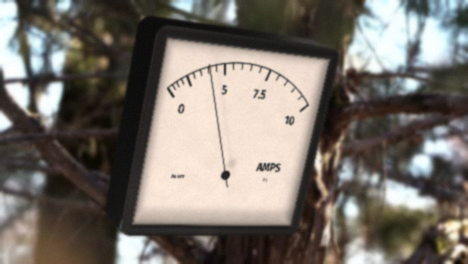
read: 4 A
